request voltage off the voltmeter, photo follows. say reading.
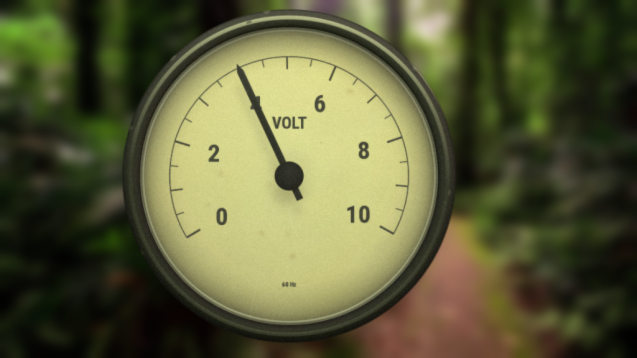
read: 4 V
